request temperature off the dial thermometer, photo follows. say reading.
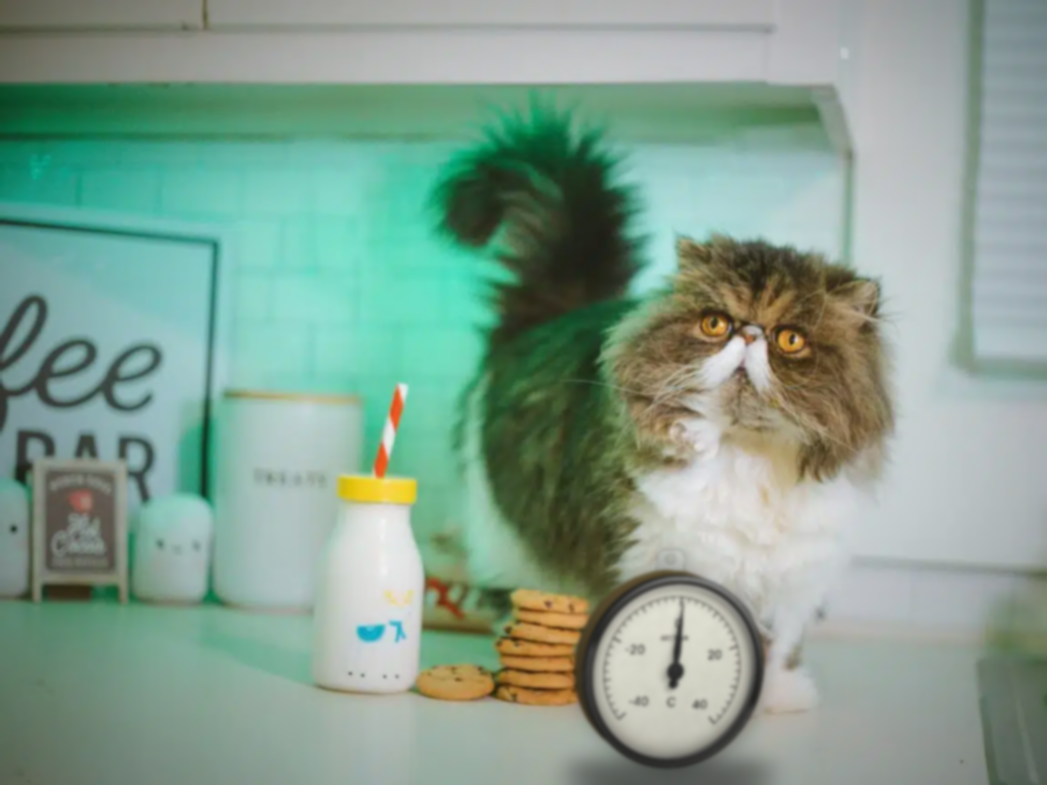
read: 0 °C
